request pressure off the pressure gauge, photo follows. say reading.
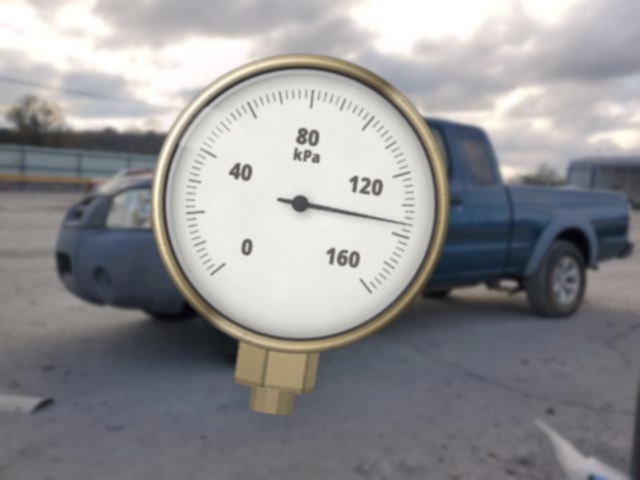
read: 136 kPa
